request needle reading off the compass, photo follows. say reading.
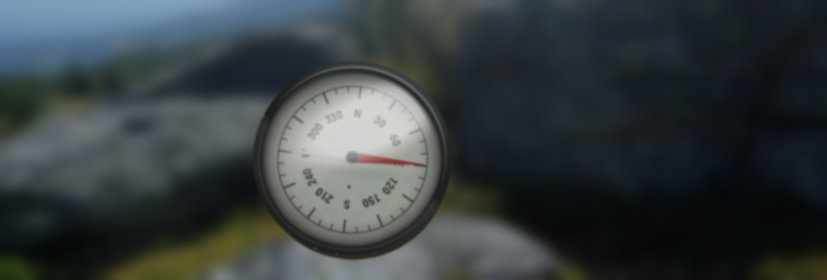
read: 90 °
